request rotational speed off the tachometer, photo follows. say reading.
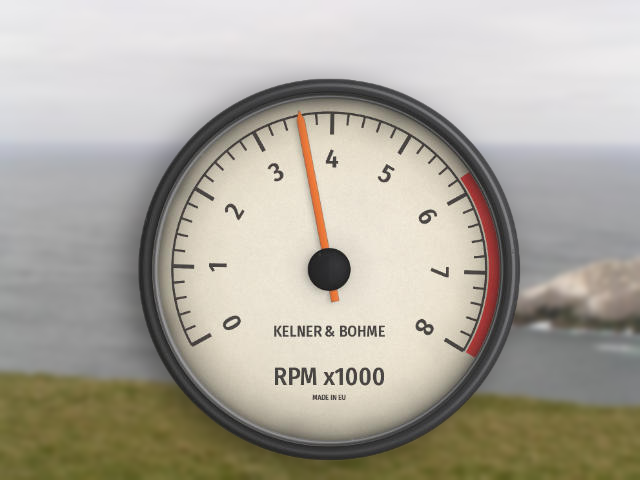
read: 3600 rpm
